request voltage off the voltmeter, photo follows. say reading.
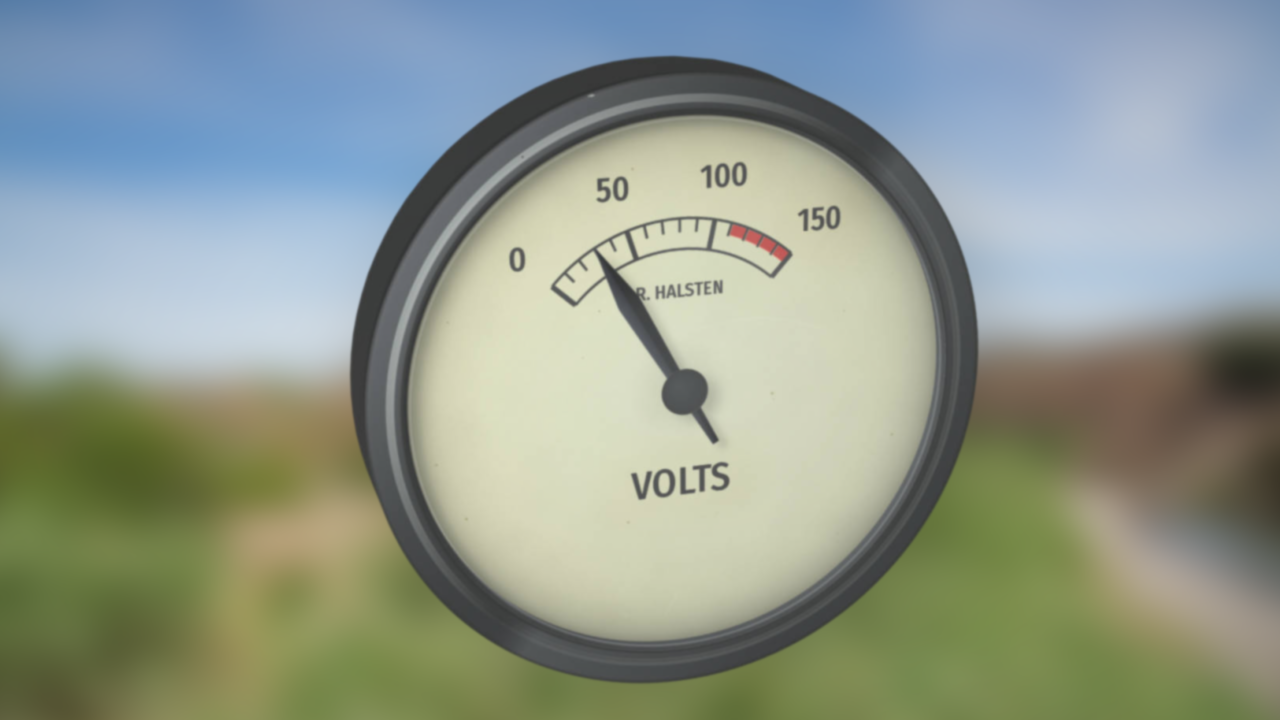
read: 30 V
